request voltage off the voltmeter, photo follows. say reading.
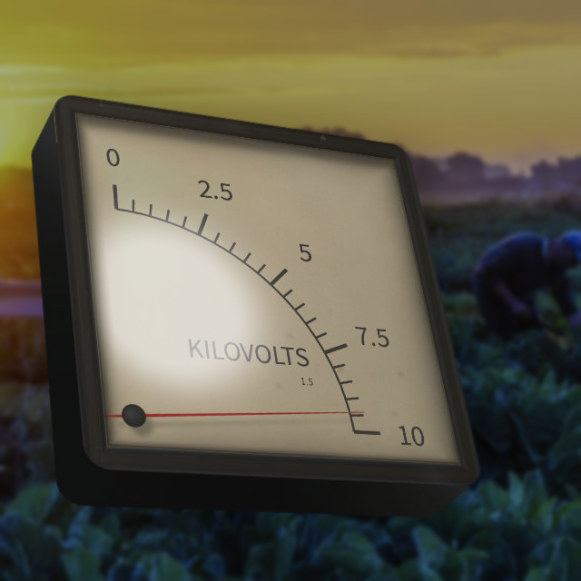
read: 9.5 kV
